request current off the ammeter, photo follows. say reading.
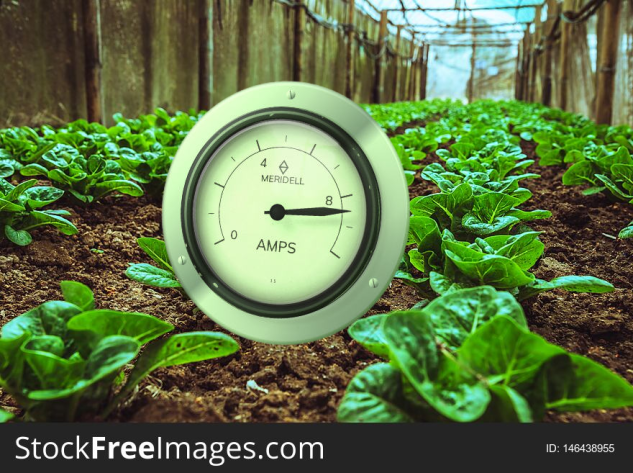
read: 8.5 A
